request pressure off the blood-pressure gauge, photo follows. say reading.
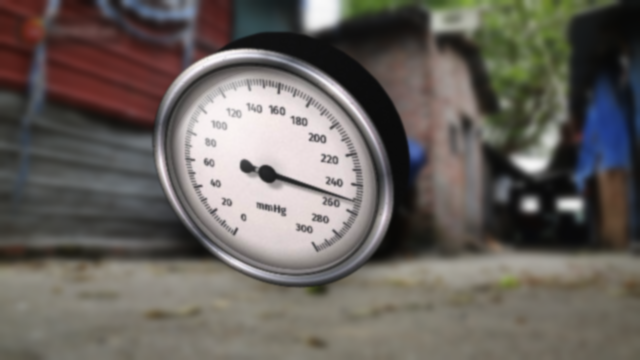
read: 250 mmHg
